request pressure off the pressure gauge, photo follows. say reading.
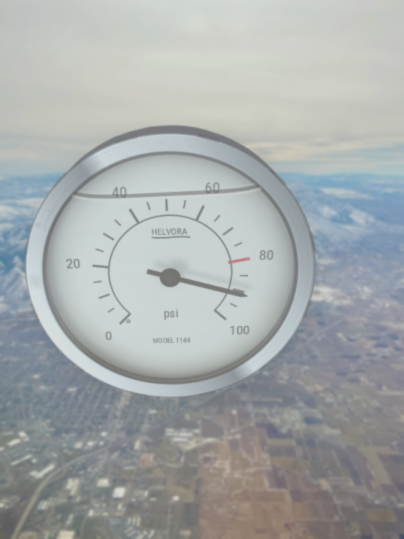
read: 90 psi
